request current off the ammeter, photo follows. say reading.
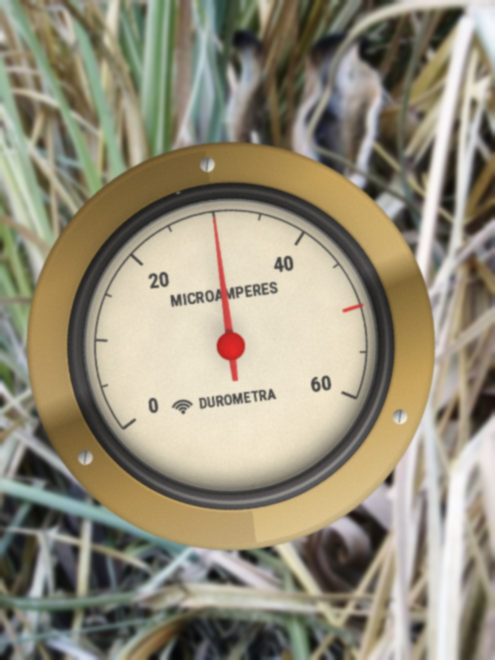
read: 30 µA
